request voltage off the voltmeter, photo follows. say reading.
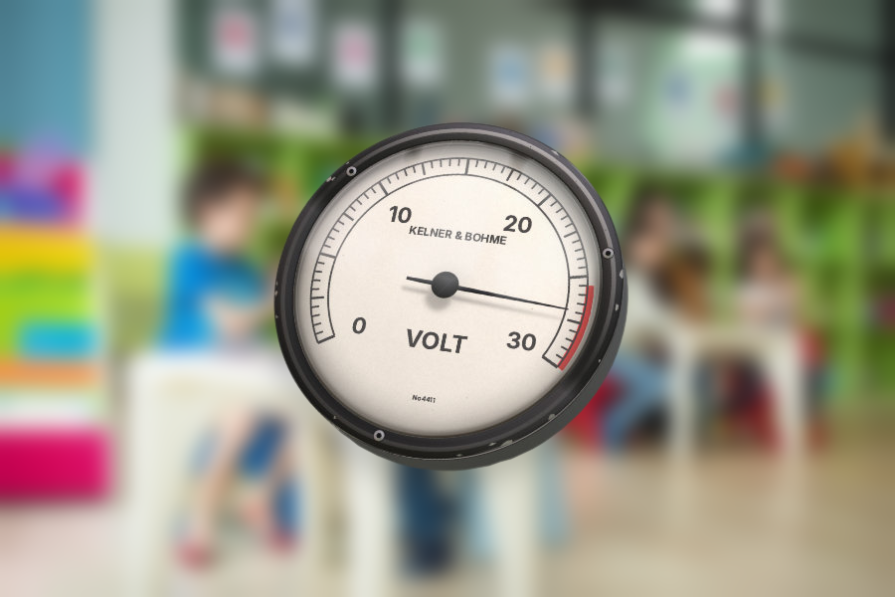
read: 27 V
